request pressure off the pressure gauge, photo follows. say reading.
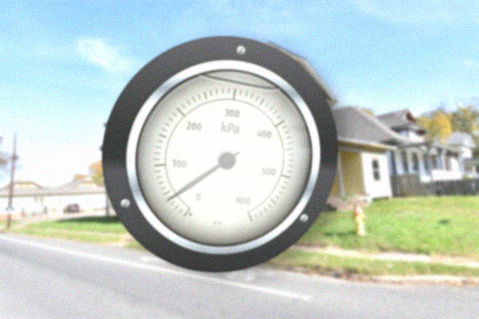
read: 40 kPa
